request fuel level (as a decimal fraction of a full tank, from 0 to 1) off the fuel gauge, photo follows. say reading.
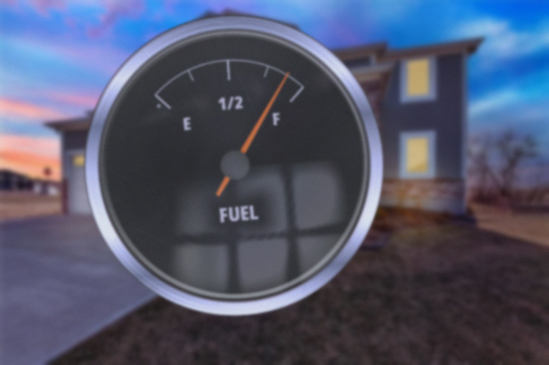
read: 0.875
